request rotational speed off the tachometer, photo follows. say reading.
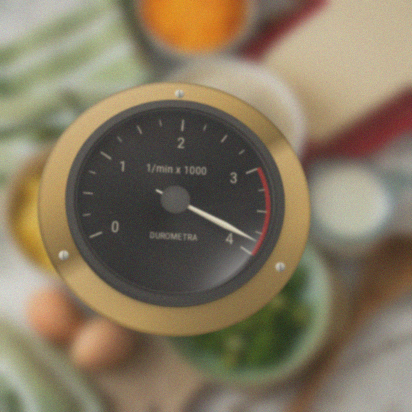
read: 3875 rpm
